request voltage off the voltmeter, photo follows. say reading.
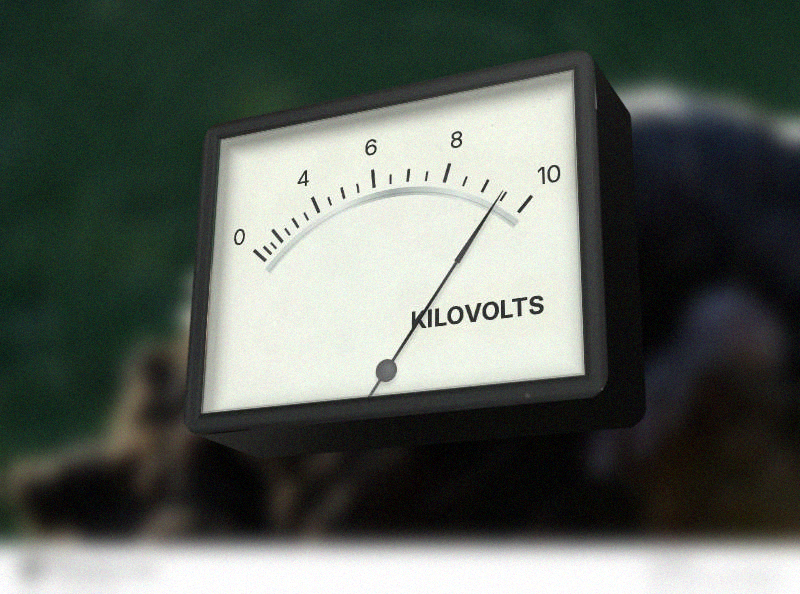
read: 9.5 kV
